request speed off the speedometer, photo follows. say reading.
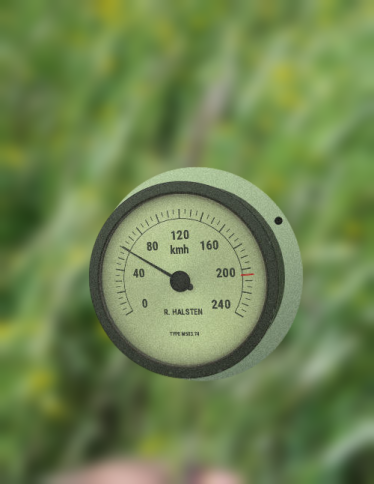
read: 60 km/h
